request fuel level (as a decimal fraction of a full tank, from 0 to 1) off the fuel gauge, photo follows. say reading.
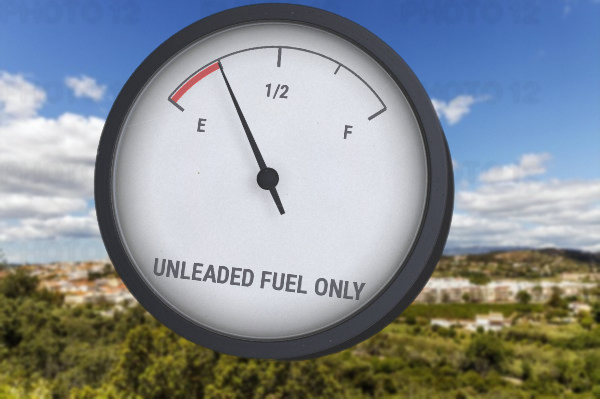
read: 0.25
